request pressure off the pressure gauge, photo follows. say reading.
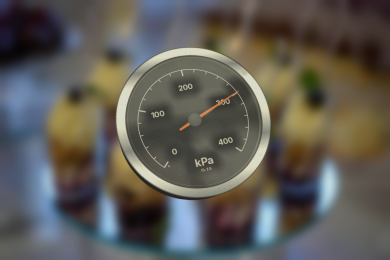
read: 300 kPa
